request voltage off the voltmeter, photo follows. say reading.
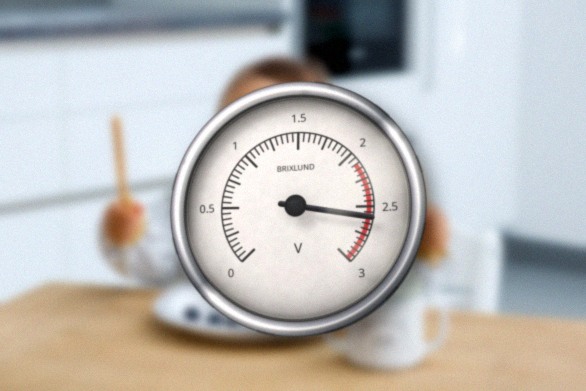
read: 2.6 V
